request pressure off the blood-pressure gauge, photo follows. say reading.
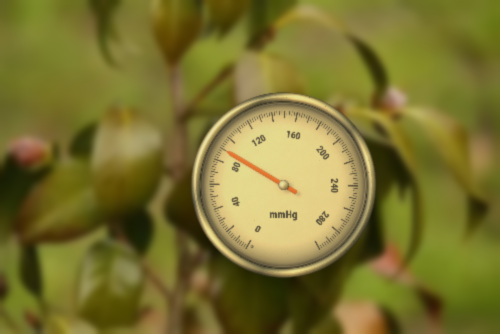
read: 90 mmHg
